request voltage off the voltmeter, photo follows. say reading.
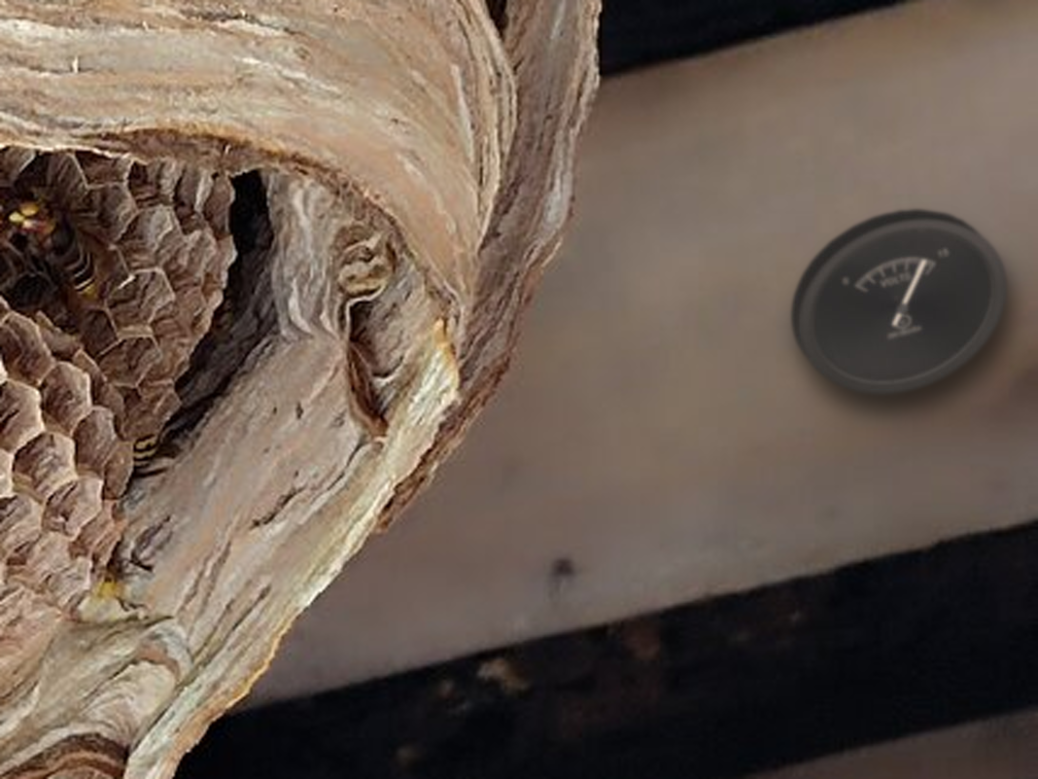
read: 12.5 V
